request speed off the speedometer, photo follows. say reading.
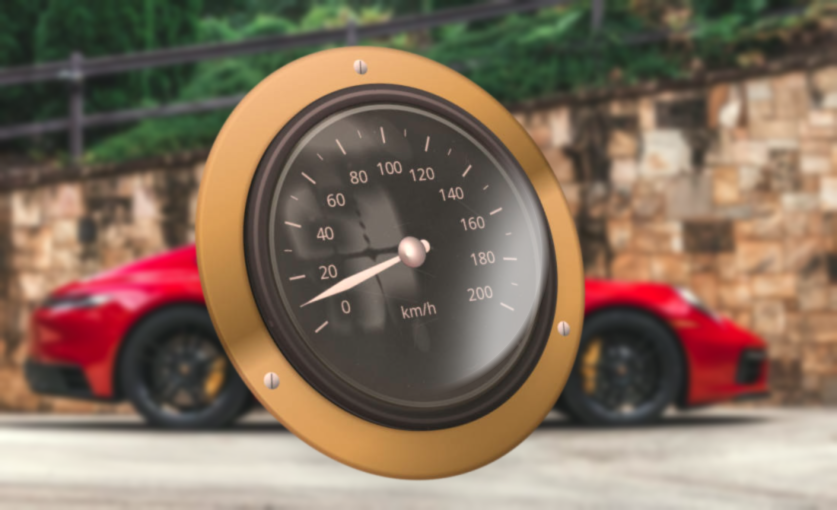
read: 10 km/h
